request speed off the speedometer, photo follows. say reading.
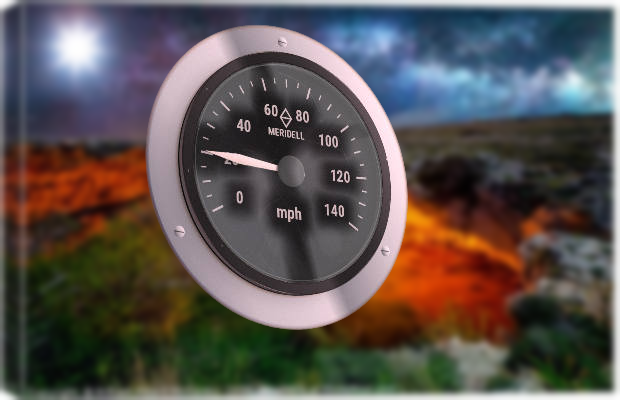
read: 20 mph
